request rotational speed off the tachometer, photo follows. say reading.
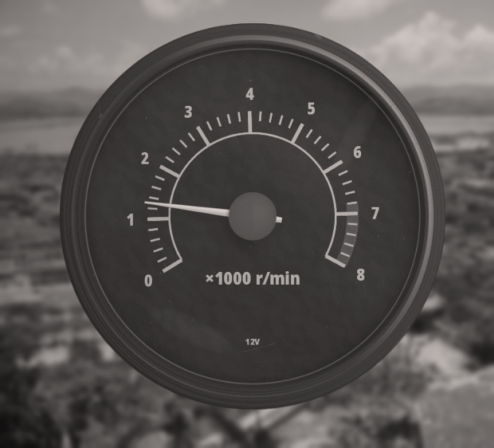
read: 1300 rpm
